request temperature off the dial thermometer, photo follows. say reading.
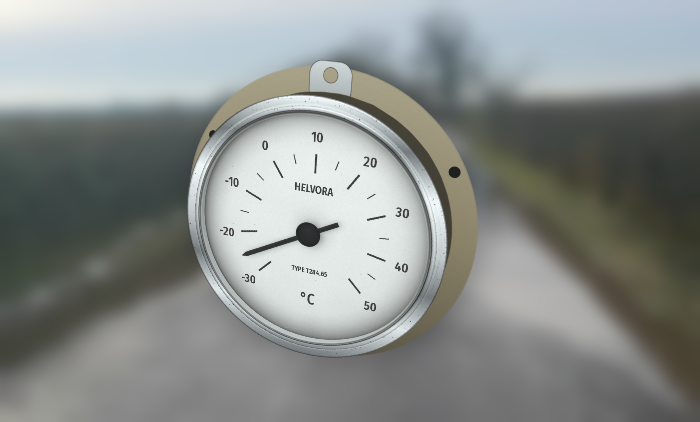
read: -25 °C
